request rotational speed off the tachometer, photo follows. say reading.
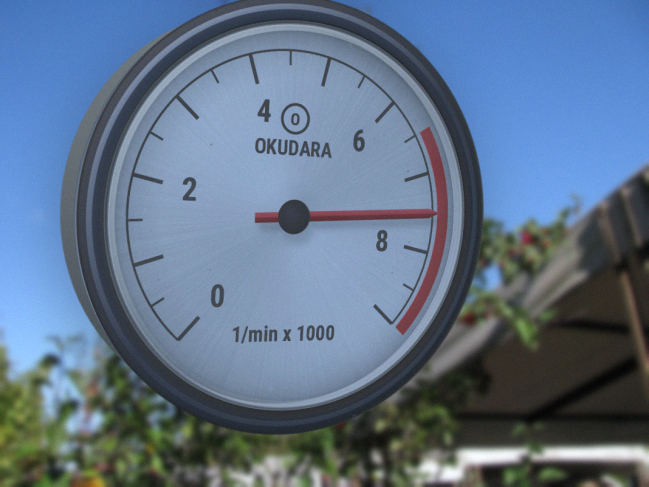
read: 7500 rpm
